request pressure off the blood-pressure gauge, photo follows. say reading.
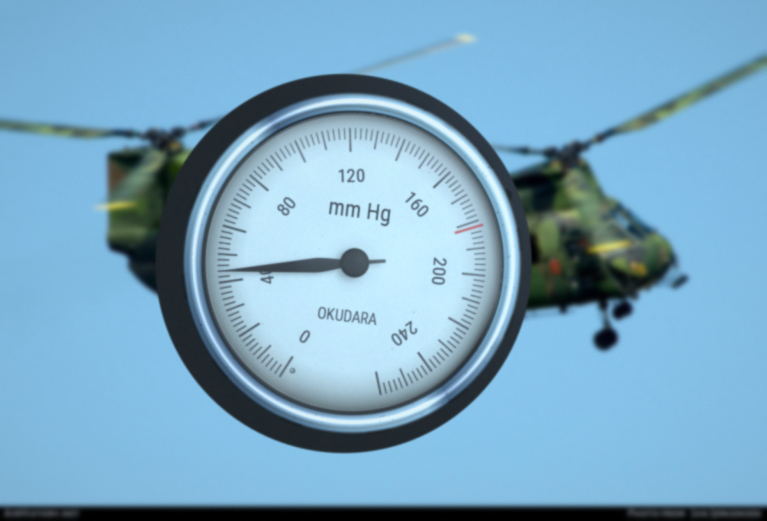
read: 44 mmHg
